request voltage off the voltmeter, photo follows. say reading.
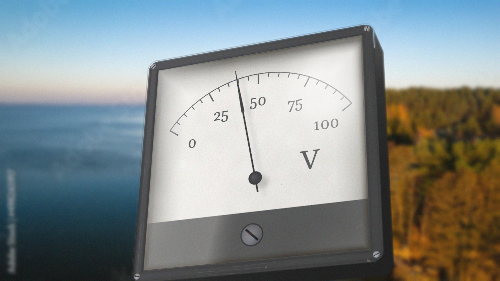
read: 40 V
